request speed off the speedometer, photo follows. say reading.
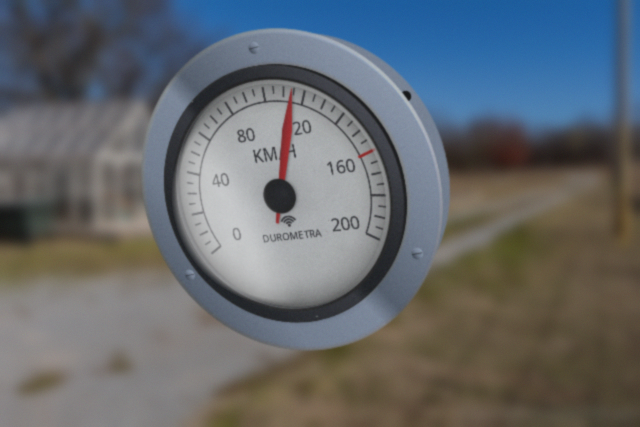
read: 115 km/h
